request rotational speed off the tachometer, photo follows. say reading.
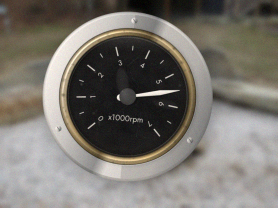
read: 5500 rpm
